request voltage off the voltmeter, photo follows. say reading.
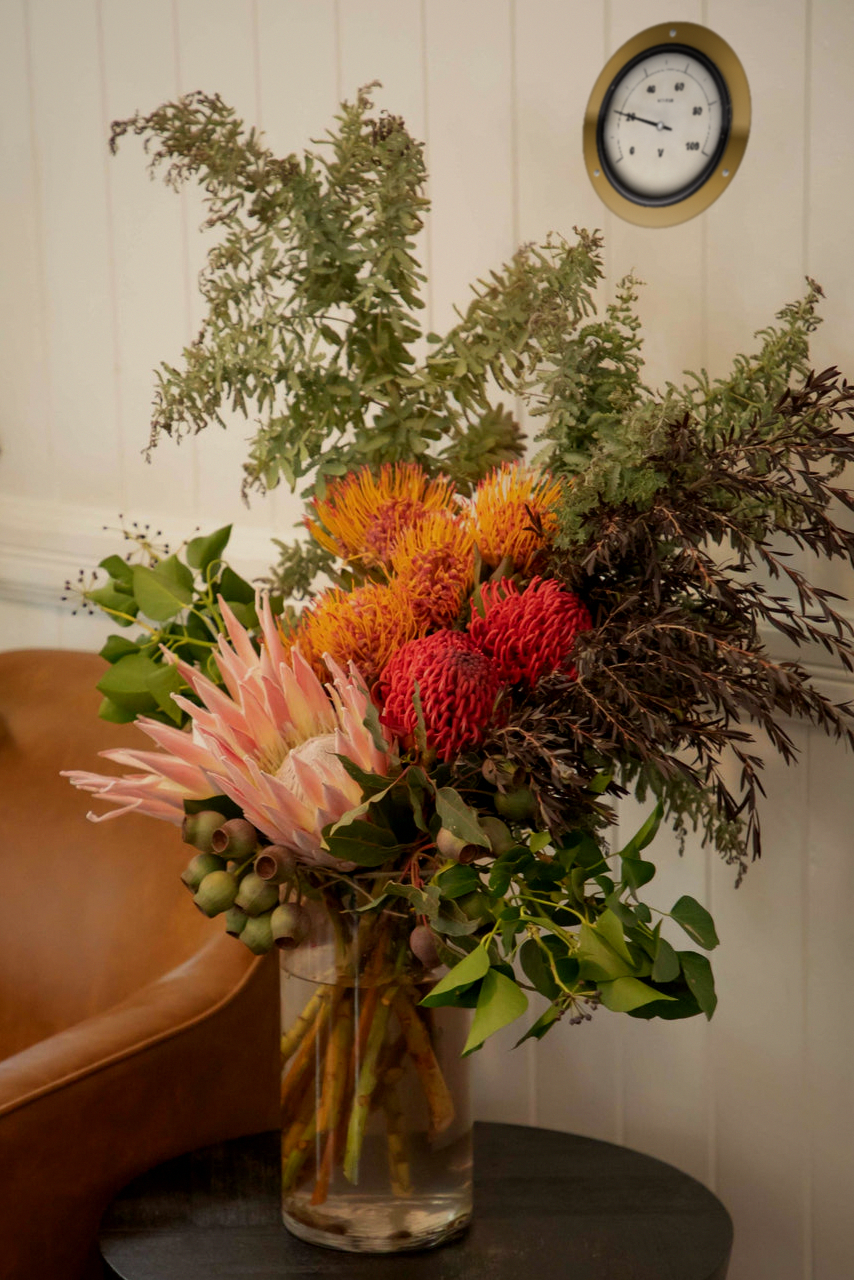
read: 20 V
